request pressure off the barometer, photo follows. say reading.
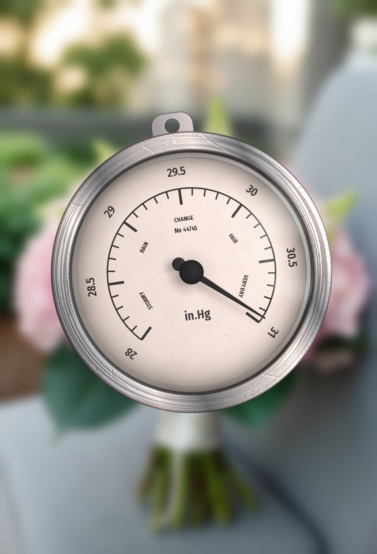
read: 30.95 inHg
